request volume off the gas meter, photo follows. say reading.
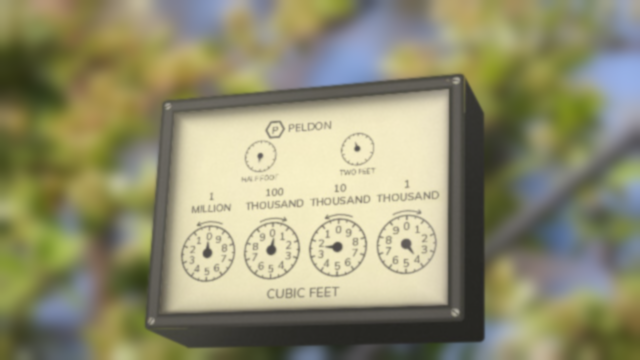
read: 2400 ft³
